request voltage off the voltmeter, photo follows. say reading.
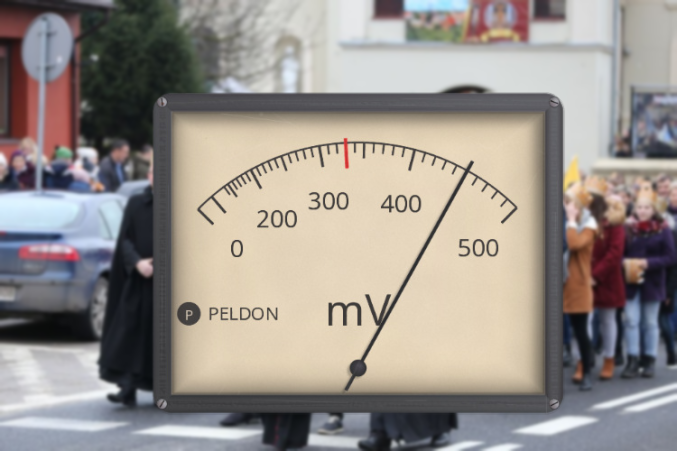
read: 450 mV
